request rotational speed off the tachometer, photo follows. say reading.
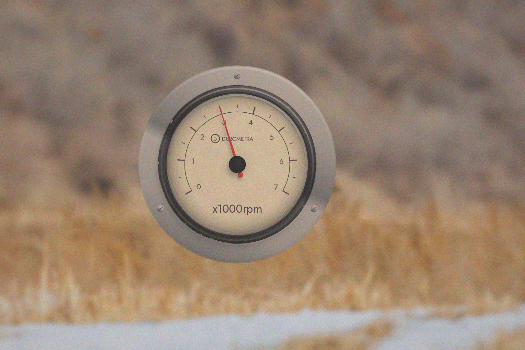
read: 3000 rpm
